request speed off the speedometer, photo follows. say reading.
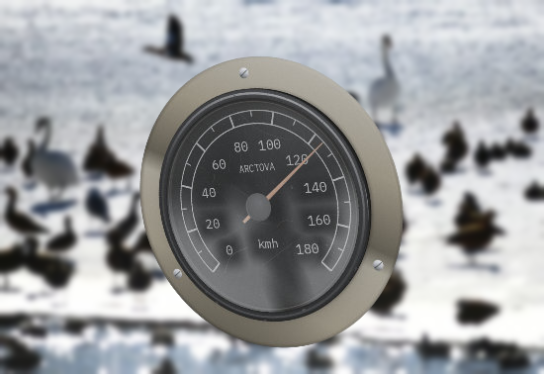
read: 125 km/h
